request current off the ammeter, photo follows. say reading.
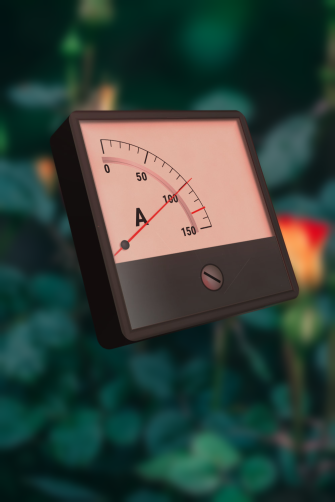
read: 100 A
